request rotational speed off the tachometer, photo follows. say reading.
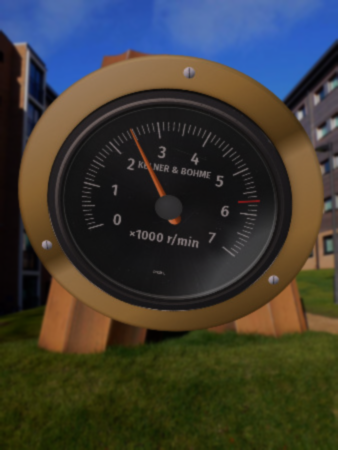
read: 2500 rpm
